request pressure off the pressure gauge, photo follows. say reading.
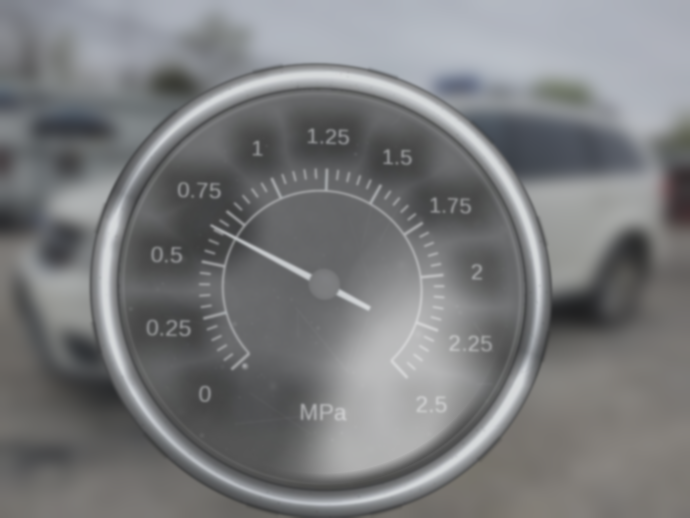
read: 0.65 MPa
